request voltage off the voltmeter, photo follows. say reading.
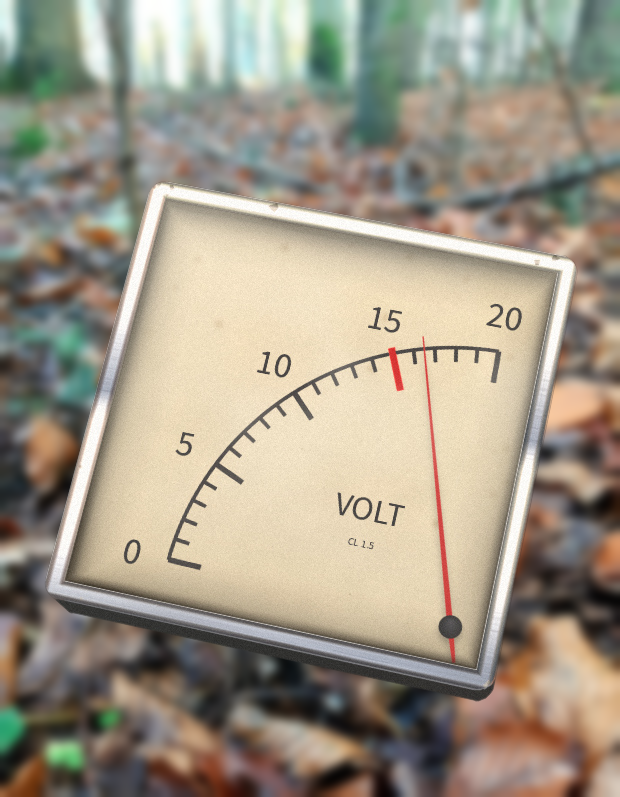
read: 16.5 V
